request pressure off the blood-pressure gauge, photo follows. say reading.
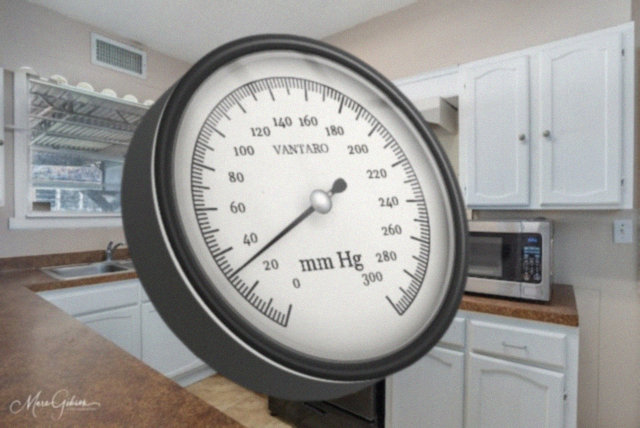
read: 30 mmHg
